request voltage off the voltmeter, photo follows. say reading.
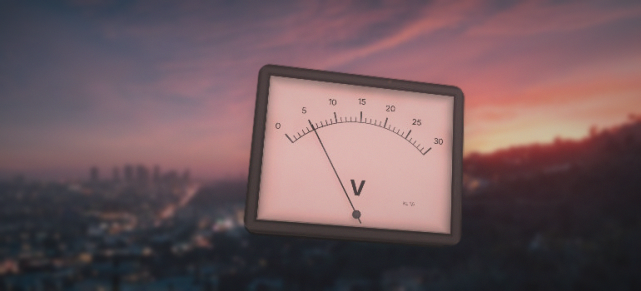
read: 5 V
